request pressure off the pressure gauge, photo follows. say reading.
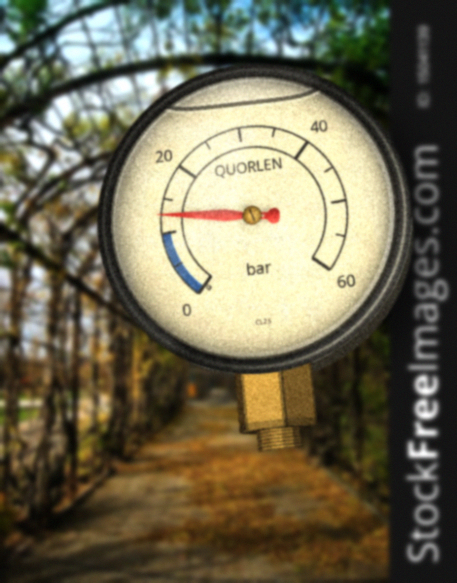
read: 12.5 bar
